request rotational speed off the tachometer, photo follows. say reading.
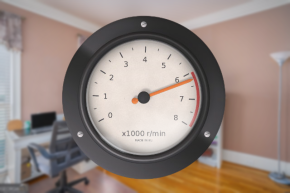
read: 6250 rpm
